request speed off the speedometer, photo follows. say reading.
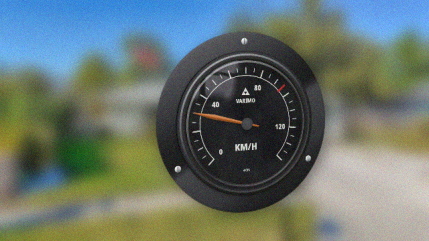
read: 30 km/h
